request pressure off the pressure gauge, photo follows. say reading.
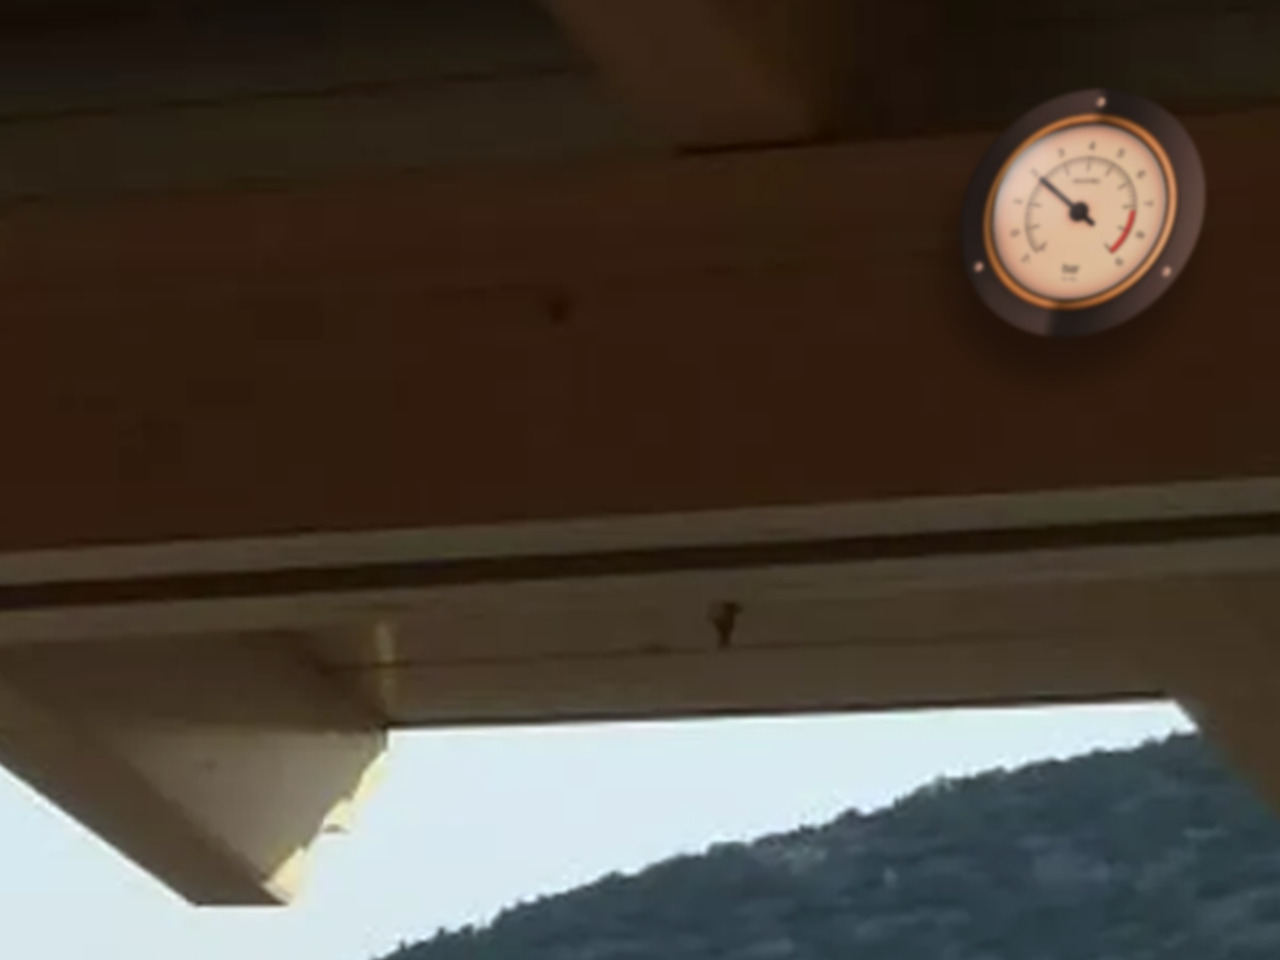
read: 2 bar
